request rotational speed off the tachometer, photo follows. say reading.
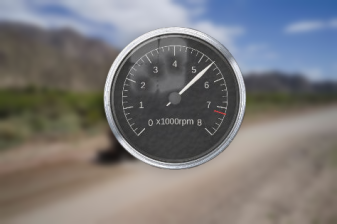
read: 5400 rpm
